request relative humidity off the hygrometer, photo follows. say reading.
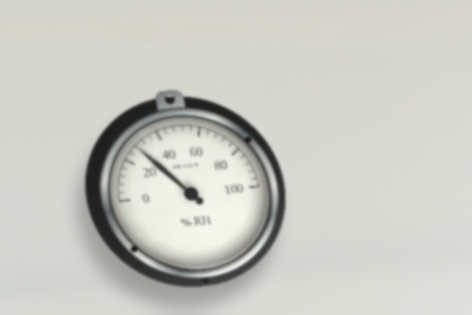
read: 28 %
